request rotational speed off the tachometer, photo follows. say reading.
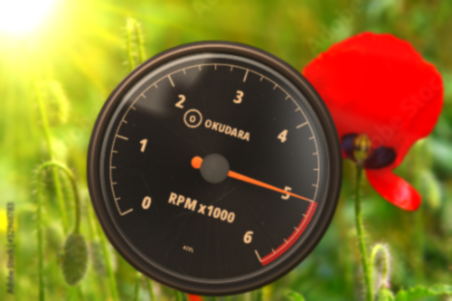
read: 5000 rpm
